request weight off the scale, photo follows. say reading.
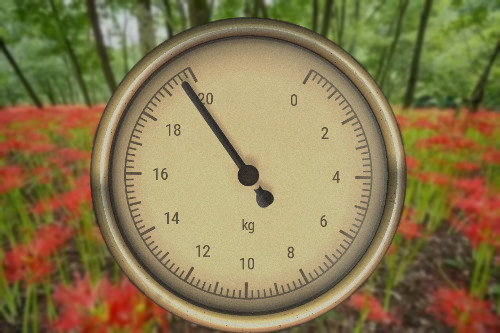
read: 19.6 kg
